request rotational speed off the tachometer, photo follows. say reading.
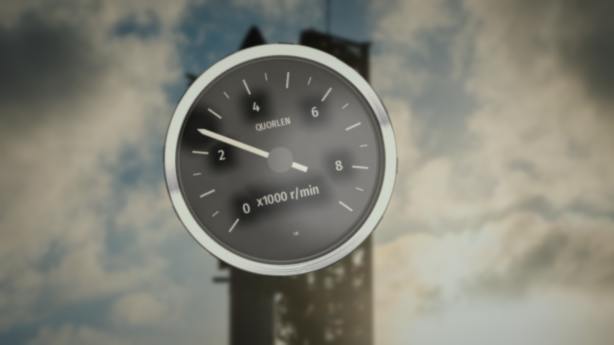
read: 2500 rpm
